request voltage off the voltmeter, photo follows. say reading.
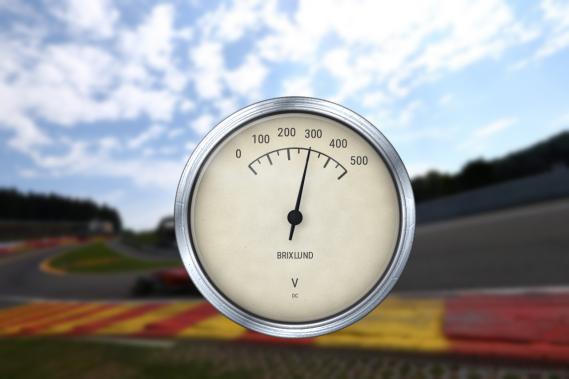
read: 300 V
